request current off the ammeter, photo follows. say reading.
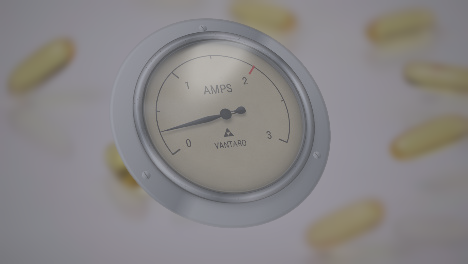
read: 0.25 A
